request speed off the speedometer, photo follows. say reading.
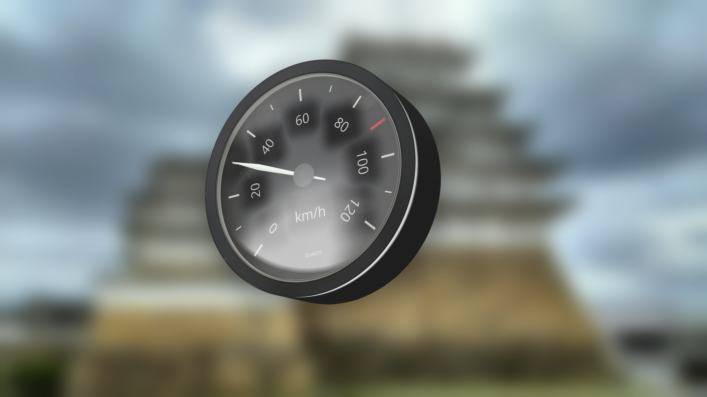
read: 30 km/h
